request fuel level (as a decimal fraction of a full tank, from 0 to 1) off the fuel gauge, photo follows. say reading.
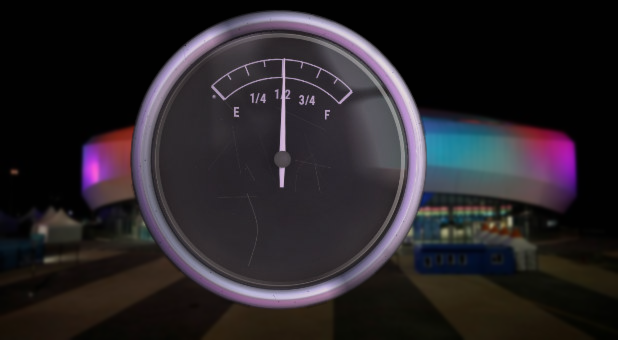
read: 0.5
